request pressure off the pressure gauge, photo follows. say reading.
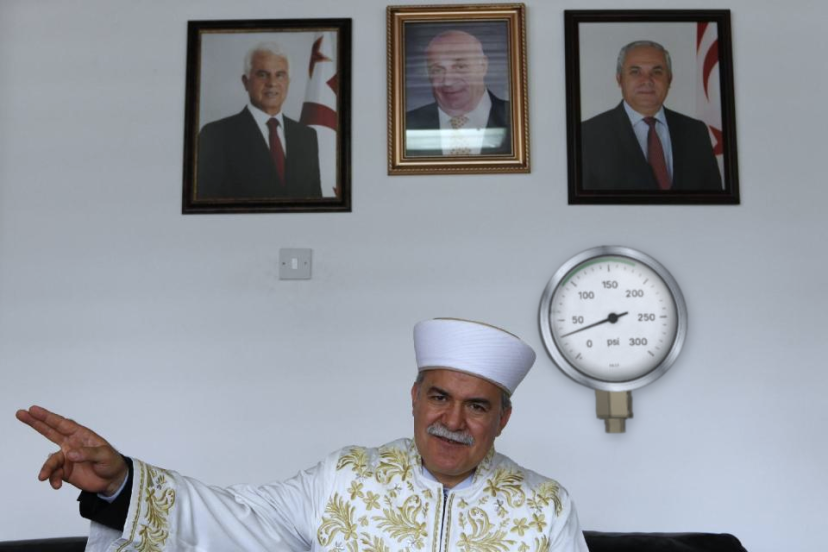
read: 30 psi
